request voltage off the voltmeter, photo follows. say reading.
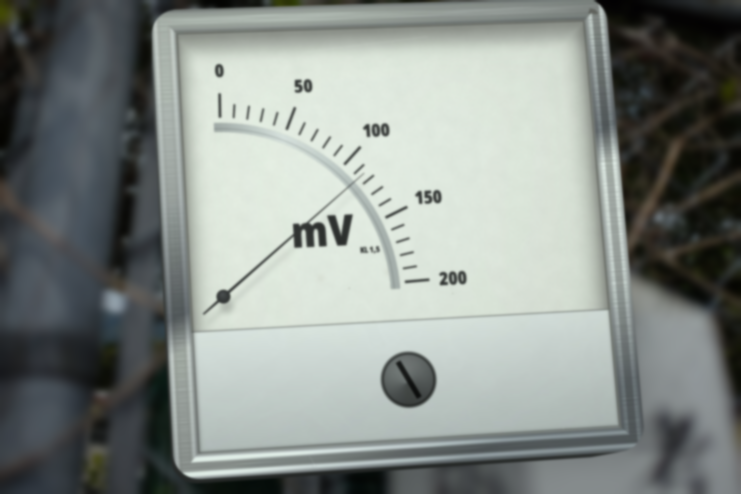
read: 115 mV
